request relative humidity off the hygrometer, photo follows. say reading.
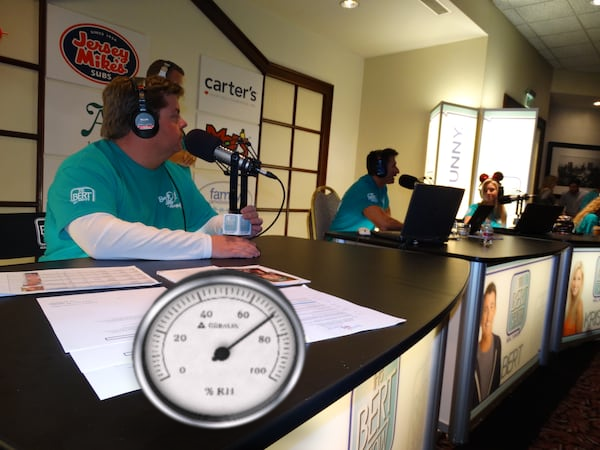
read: 70 %
